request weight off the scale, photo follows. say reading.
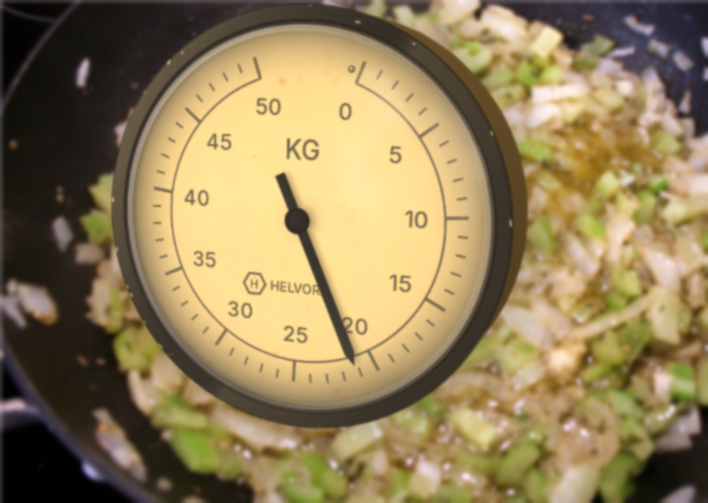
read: 21 kg
